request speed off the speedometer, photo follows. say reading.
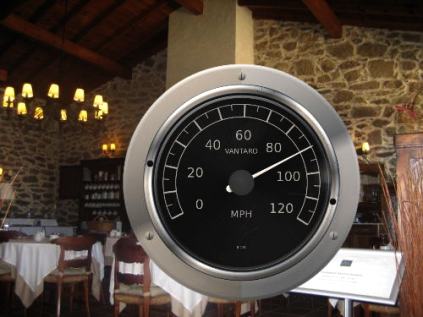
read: 90 mph
